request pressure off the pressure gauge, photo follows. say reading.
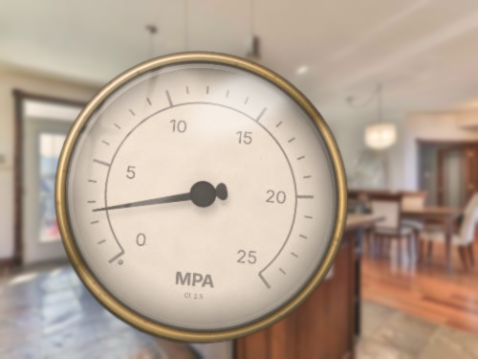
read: 2.5 MPa
